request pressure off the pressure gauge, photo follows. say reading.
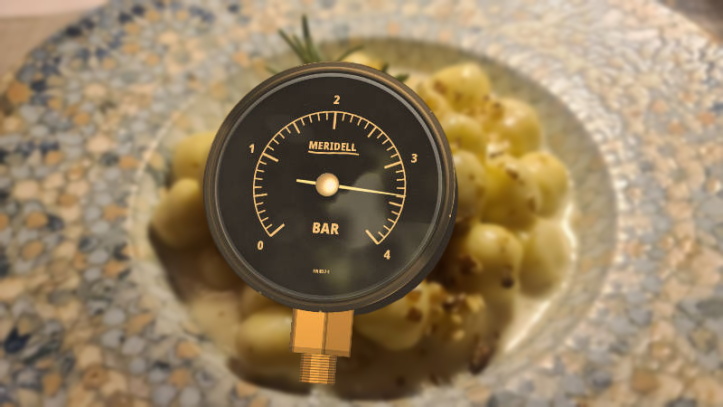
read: 3.4 bar
